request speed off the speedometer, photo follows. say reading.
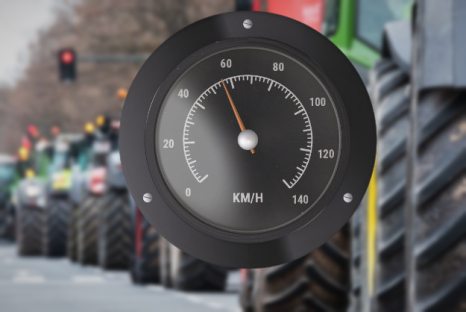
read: 56 km/h
